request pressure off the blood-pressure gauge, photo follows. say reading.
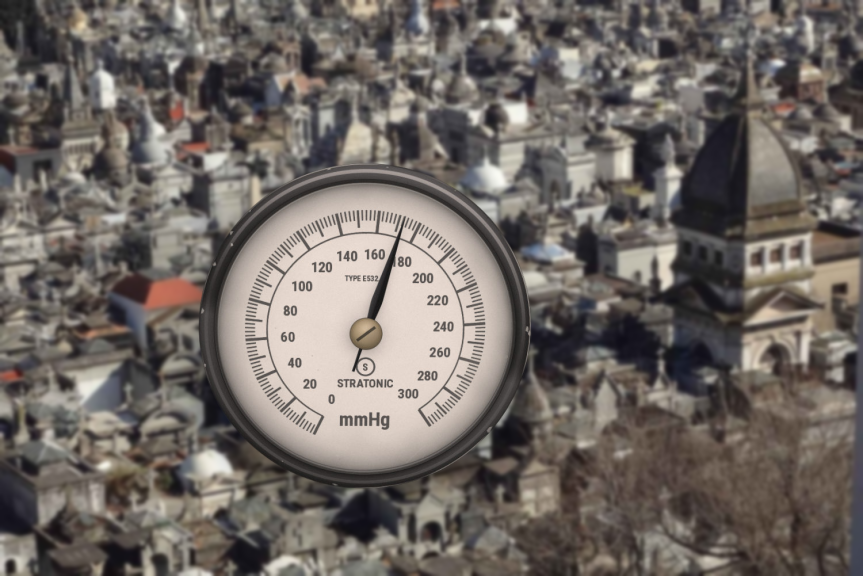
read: 172 mmHg
